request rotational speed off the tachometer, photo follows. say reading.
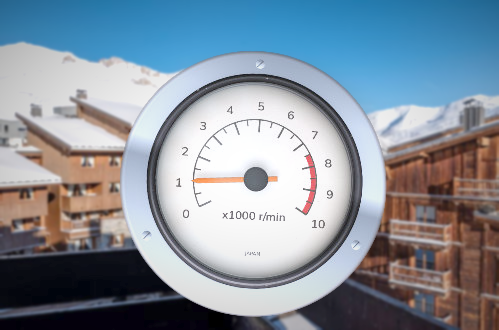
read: 1000 rpm
